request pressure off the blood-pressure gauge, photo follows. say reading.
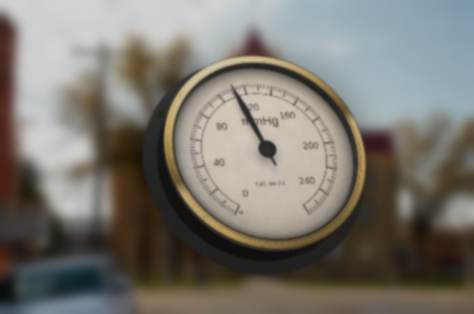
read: 110 mmHg
